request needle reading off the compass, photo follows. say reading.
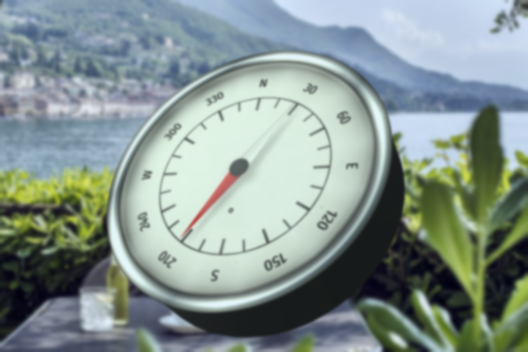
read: 210 °
